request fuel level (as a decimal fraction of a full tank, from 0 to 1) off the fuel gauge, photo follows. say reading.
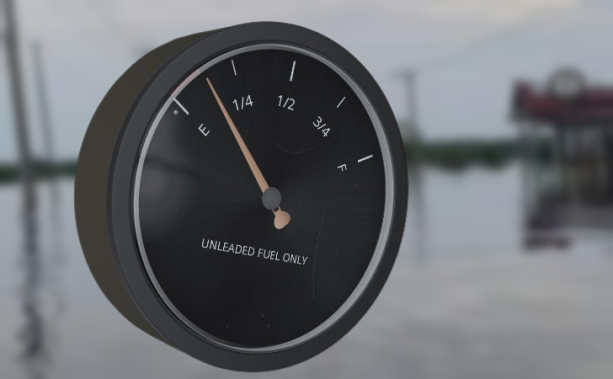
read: 0.125
